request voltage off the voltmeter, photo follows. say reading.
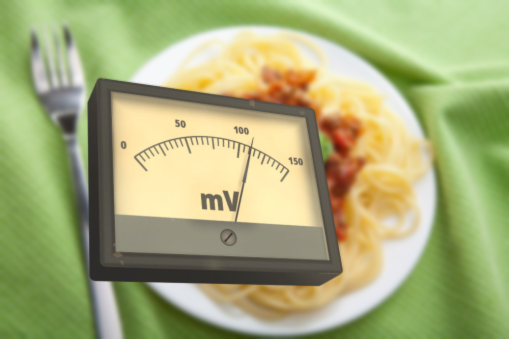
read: 110 mV
